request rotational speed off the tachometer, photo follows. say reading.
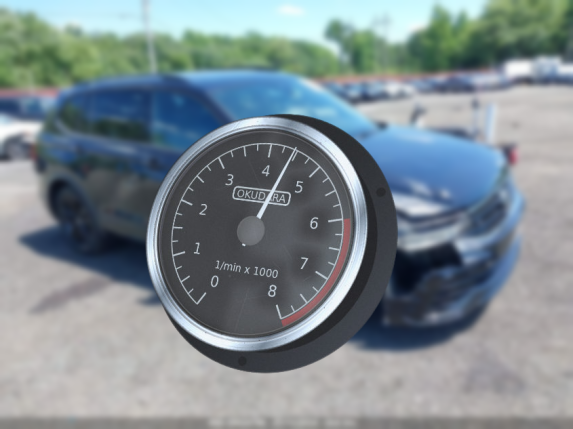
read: 4500 rpm
